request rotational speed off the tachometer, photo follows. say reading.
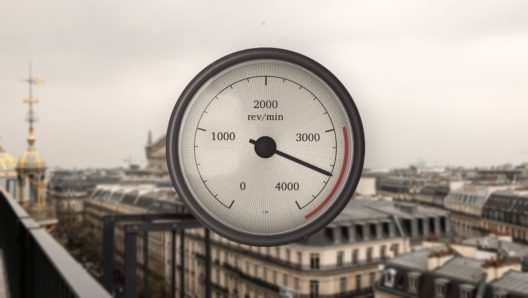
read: 3500 rpm
